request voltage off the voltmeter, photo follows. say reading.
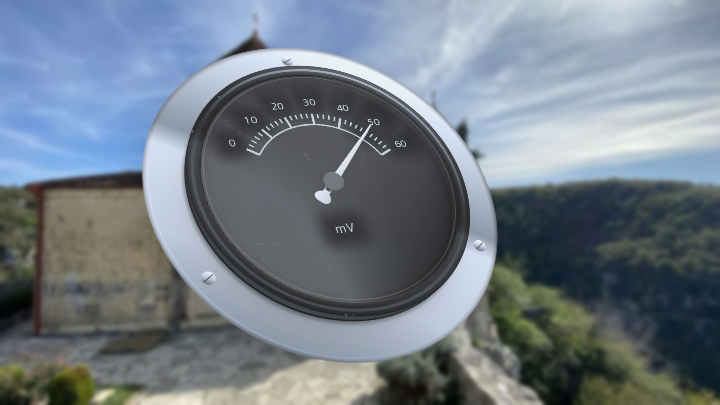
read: 50 mV
